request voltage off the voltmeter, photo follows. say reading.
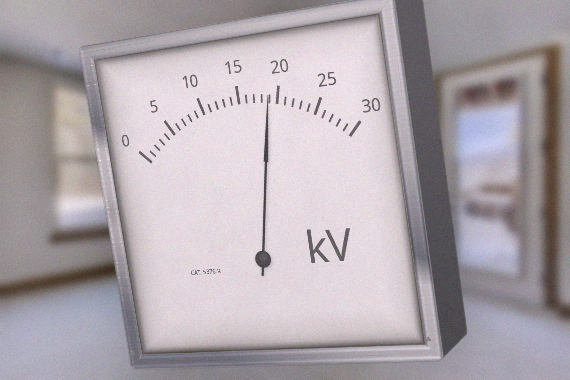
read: 19 kV
